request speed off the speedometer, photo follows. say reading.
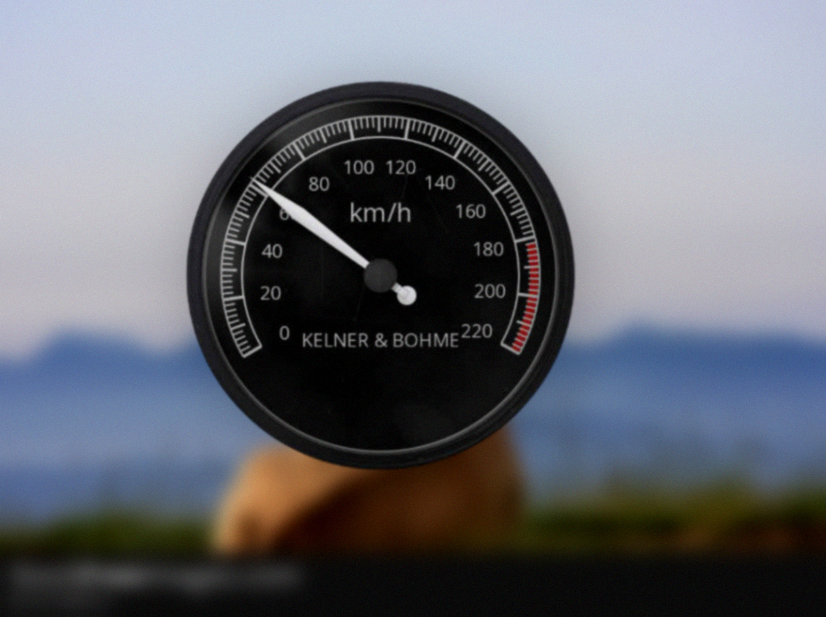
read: 62 km/h
